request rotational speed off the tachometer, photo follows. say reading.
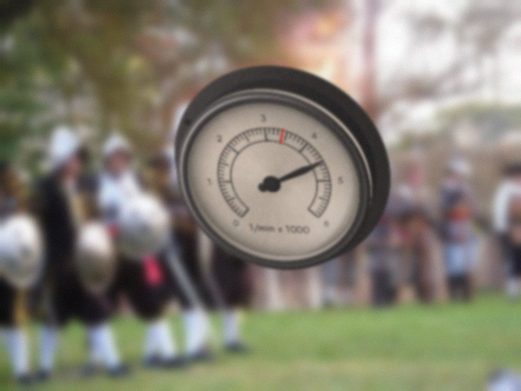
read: 4500 rpm
